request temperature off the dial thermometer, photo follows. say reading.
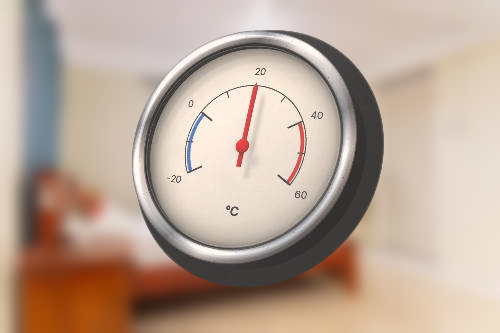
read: 20 °C
